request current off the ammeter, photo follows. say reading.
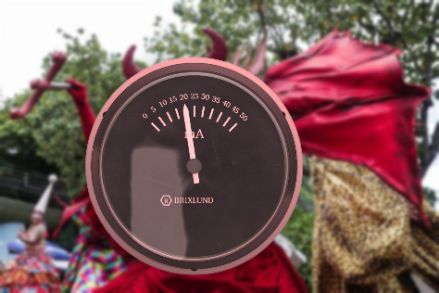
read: 20 mA
